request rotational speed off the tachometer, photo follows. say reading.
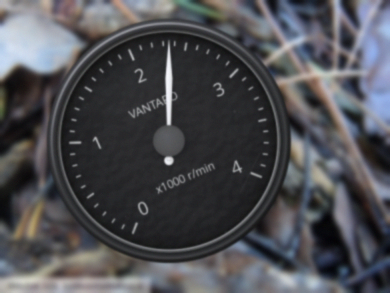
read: 2350 rpm
